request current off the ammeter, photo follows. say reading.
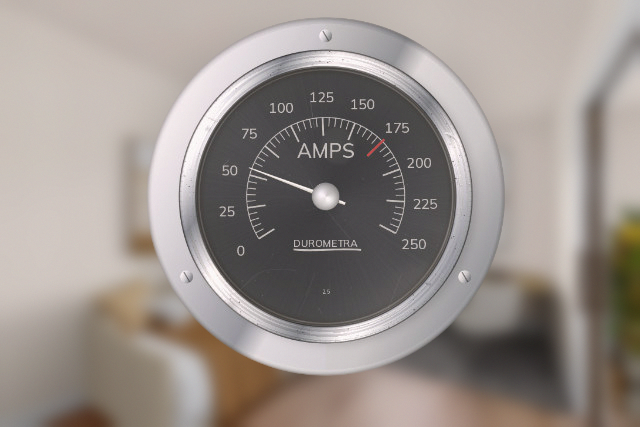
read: 55 A
